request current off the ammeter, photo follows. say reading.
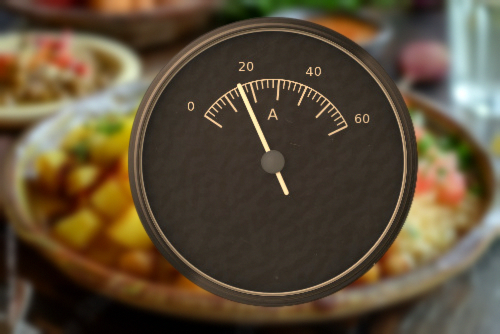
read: 16 A
